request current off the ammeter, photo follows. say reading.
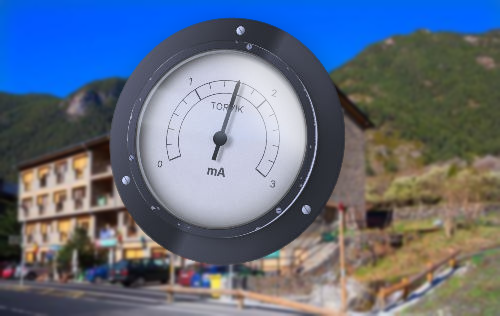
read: 1.6 mA
